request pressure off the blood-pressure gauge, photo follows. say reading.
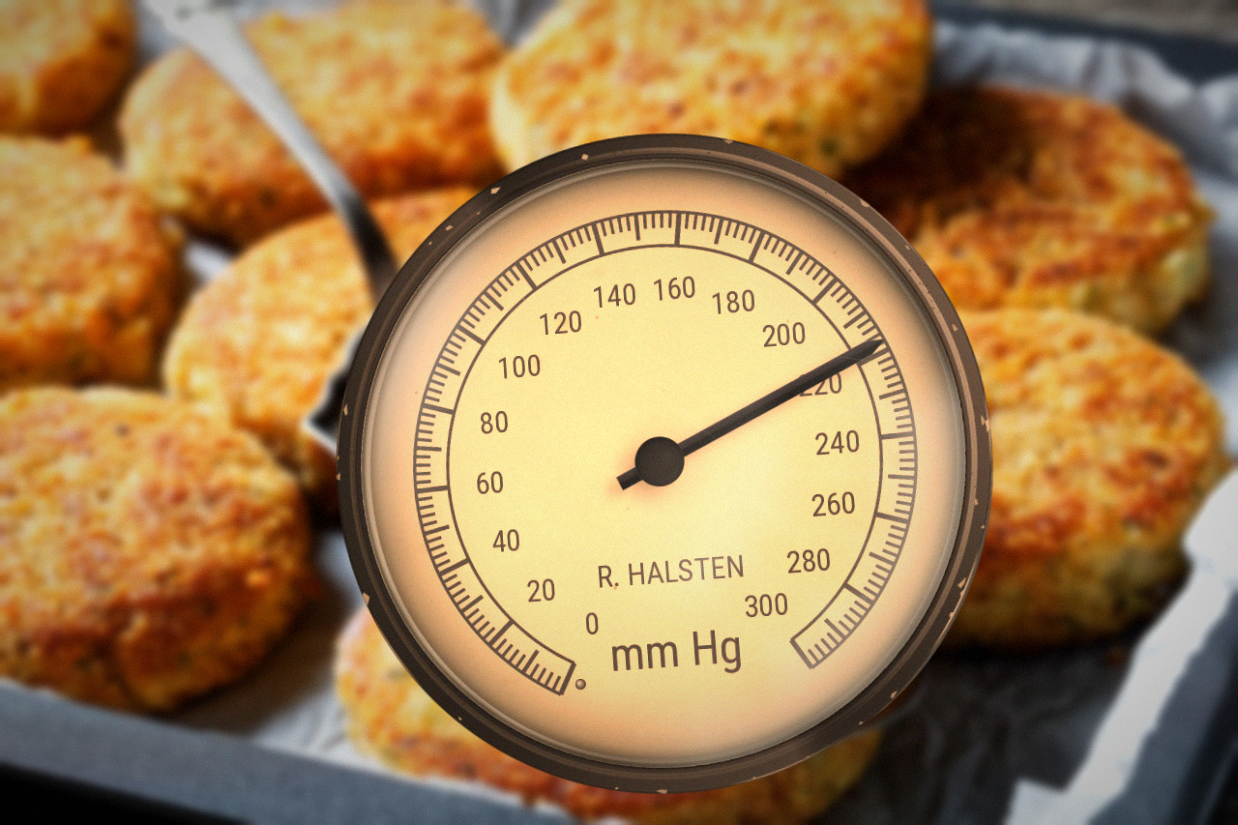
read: 218 mmHg
